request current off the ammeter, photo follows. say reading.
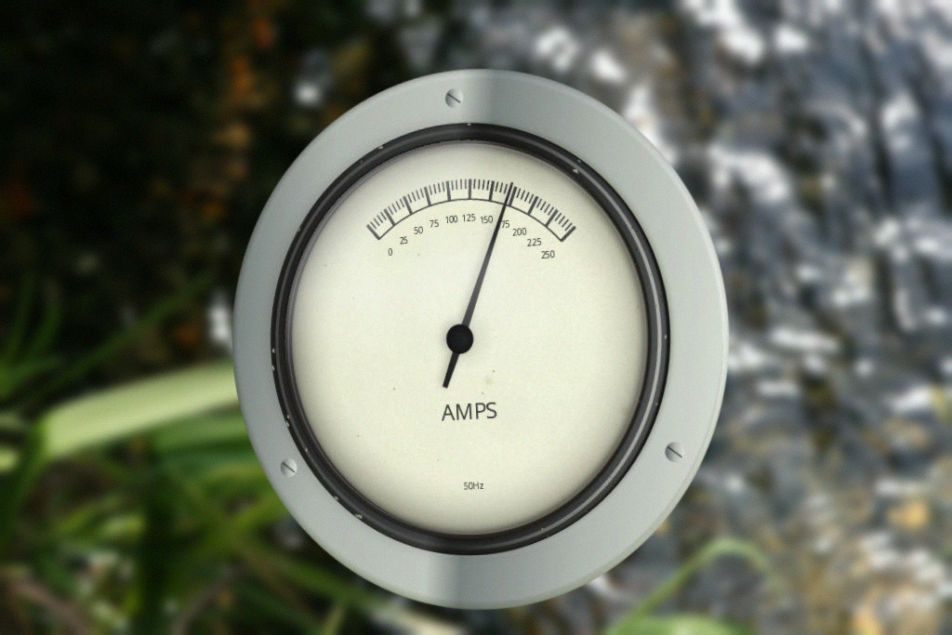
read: 175 A
